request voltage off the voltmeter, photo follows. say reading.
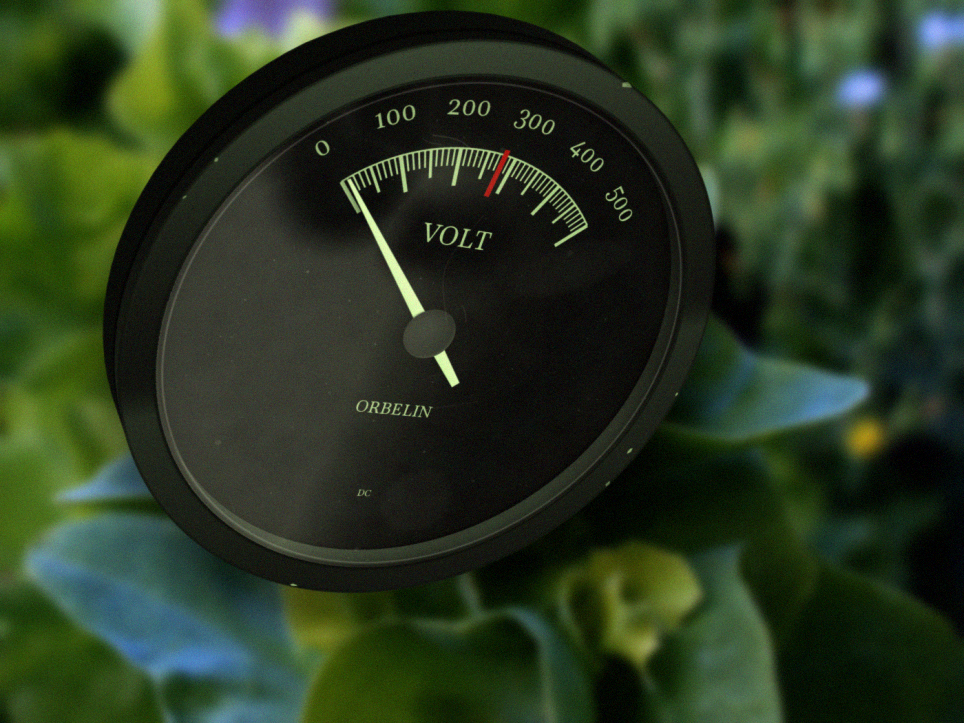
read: 10 V
